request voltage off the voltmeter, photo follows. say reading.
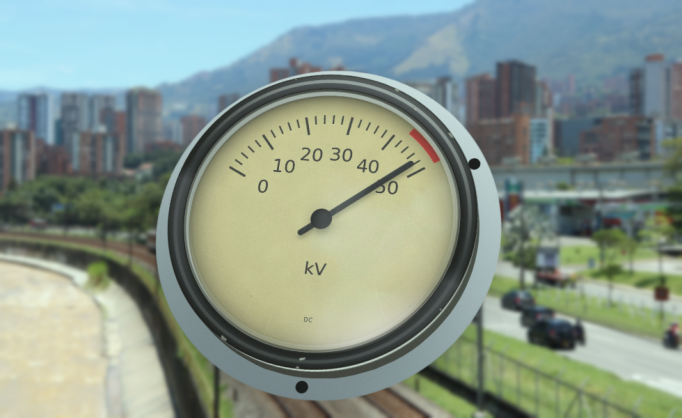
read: 48 kV
